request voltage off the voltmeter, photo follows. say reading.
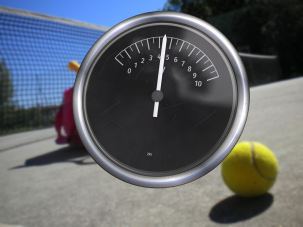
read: 4.5 V
